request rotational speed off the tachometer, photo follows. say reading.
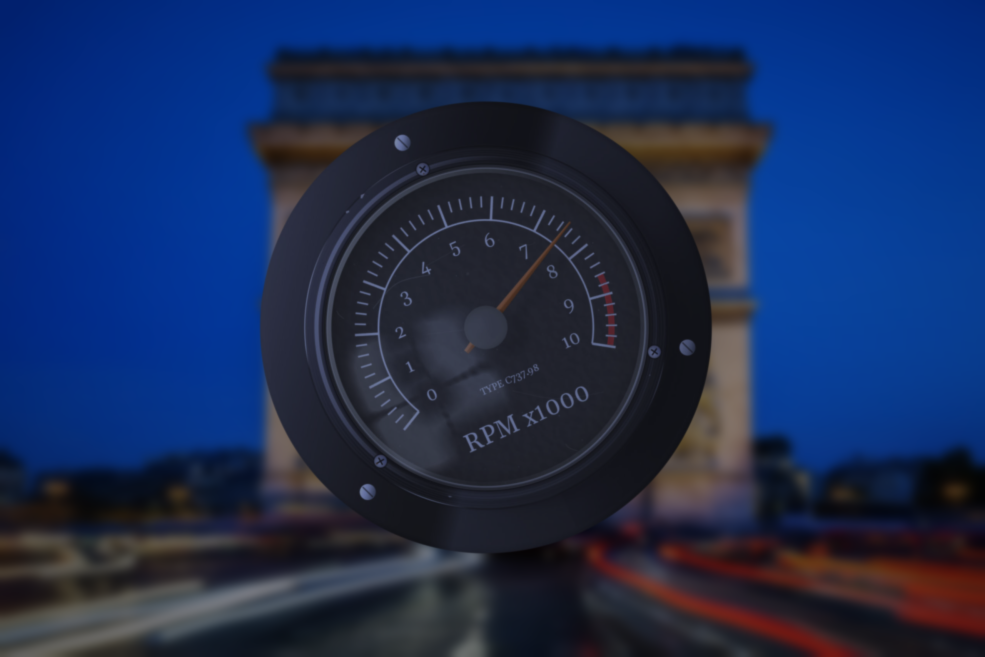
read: 7500 rpm
